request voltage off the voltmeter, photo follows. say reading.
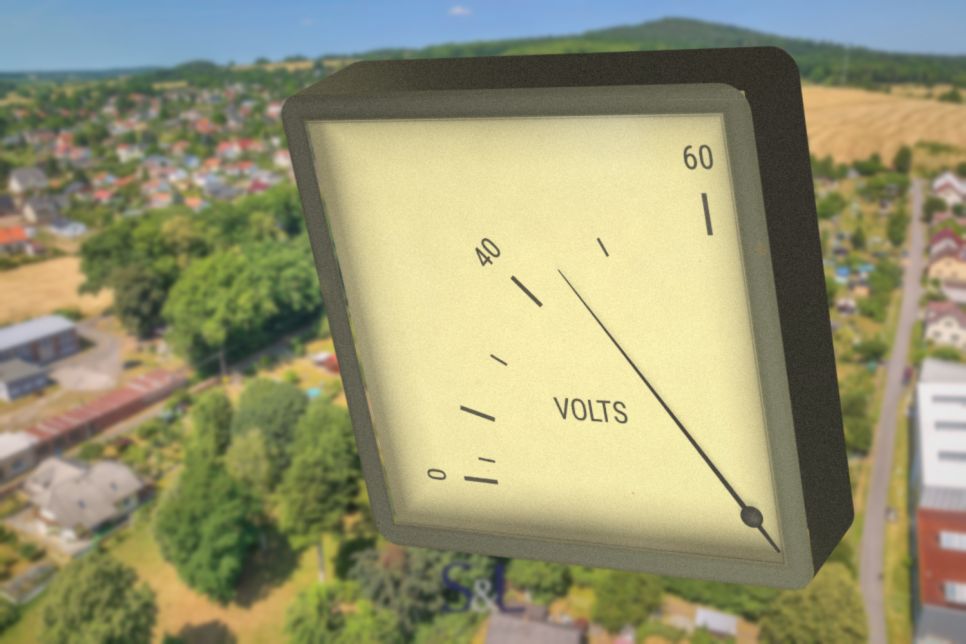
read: 45 V
